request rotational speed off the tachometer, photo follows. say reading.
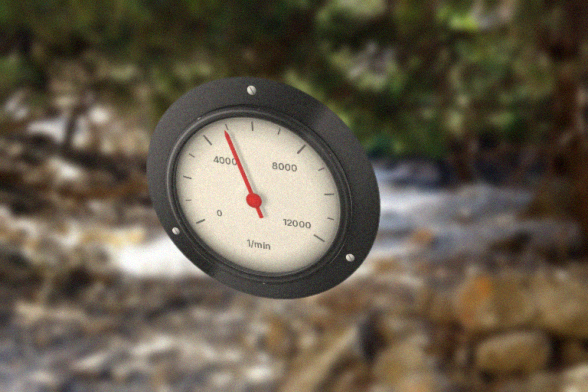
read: 5000 rpm
